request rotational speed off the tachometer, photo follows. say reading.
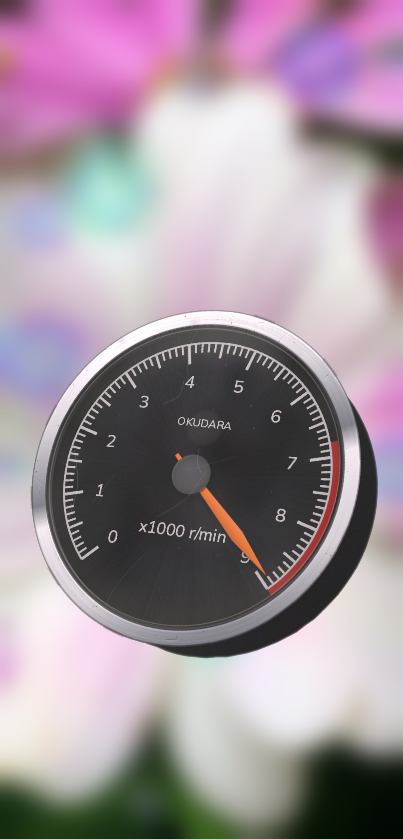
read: 8900 rpm
